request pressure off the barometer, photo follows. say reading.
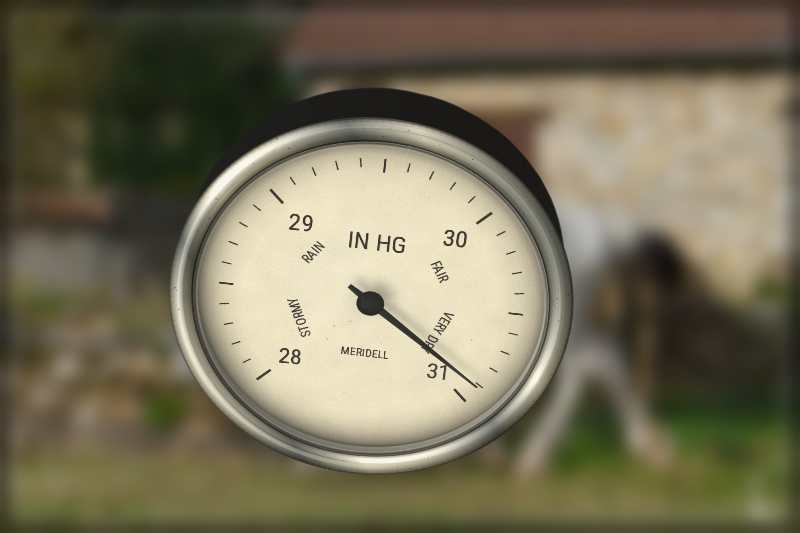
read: 30.9 inHg
